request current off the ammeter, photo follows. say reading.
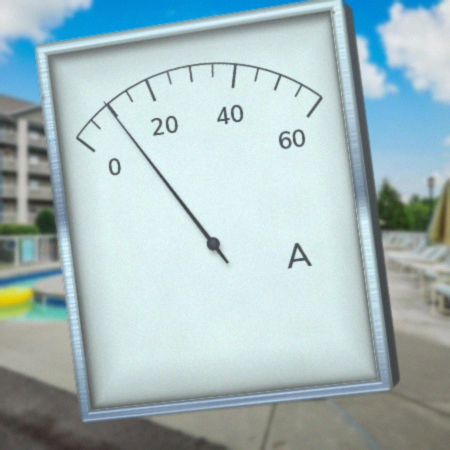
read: 10 A
